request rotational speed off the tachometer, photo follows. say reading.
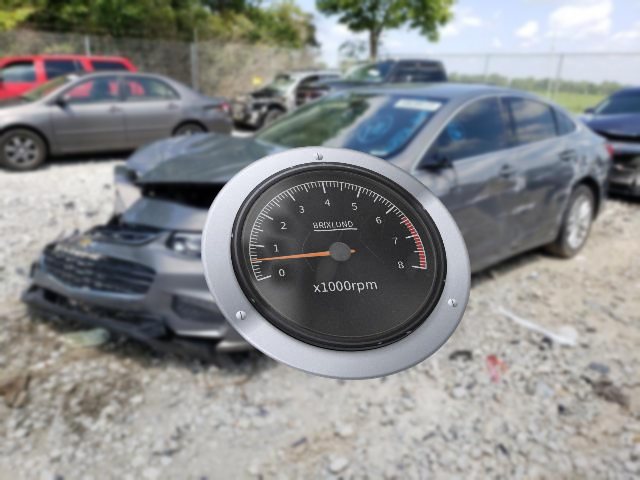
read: 500 rpm
